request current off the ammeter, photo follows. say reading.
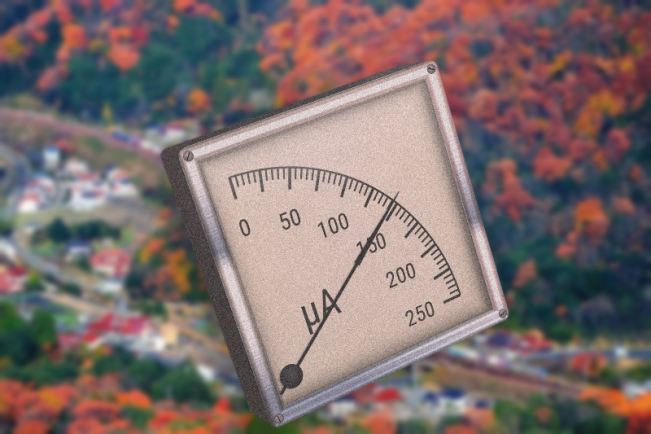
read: 145 µA
